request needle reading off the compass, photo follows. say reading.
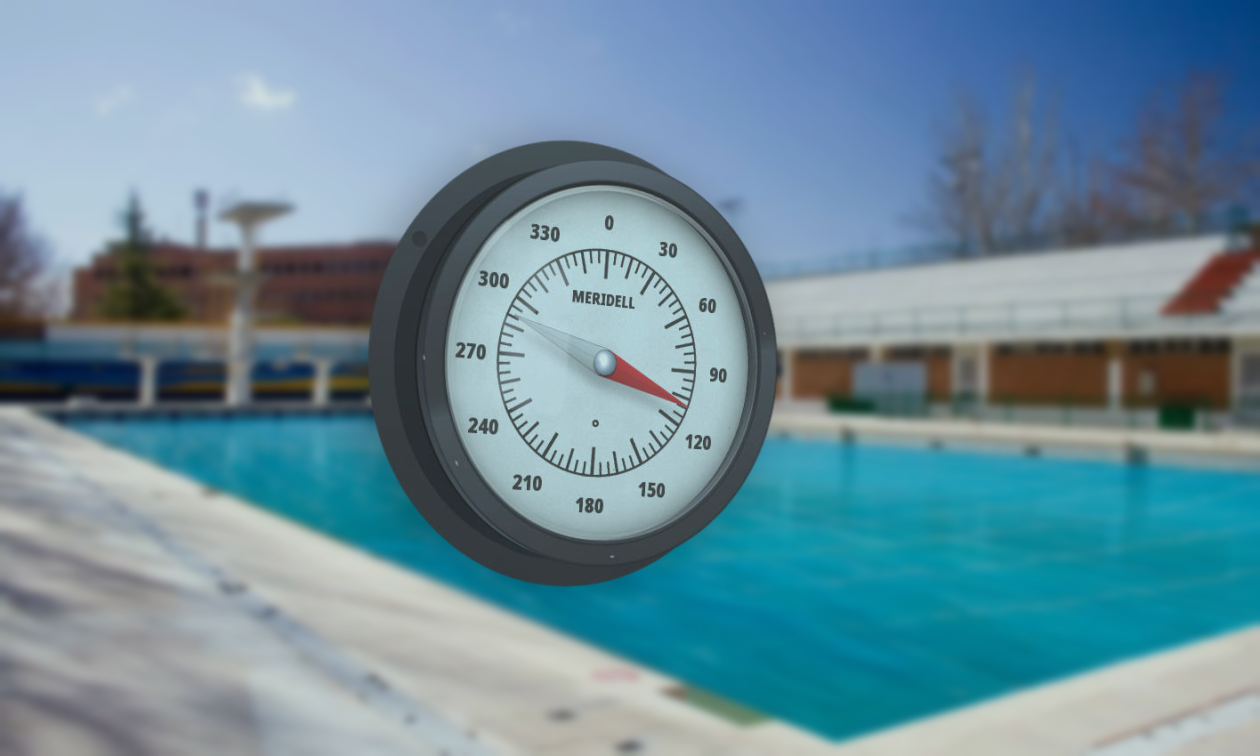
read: 110 °
